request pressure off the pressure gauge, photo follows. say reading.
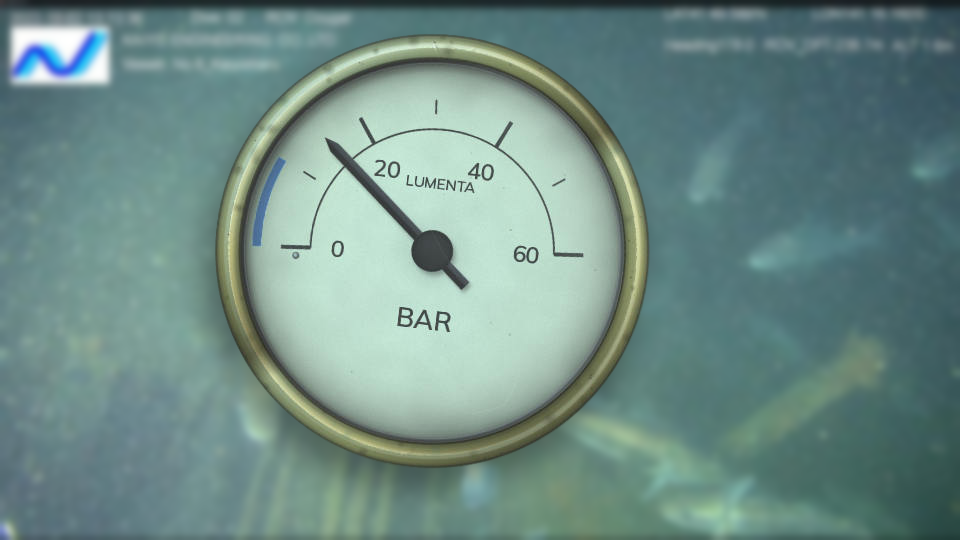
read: 15 bar
